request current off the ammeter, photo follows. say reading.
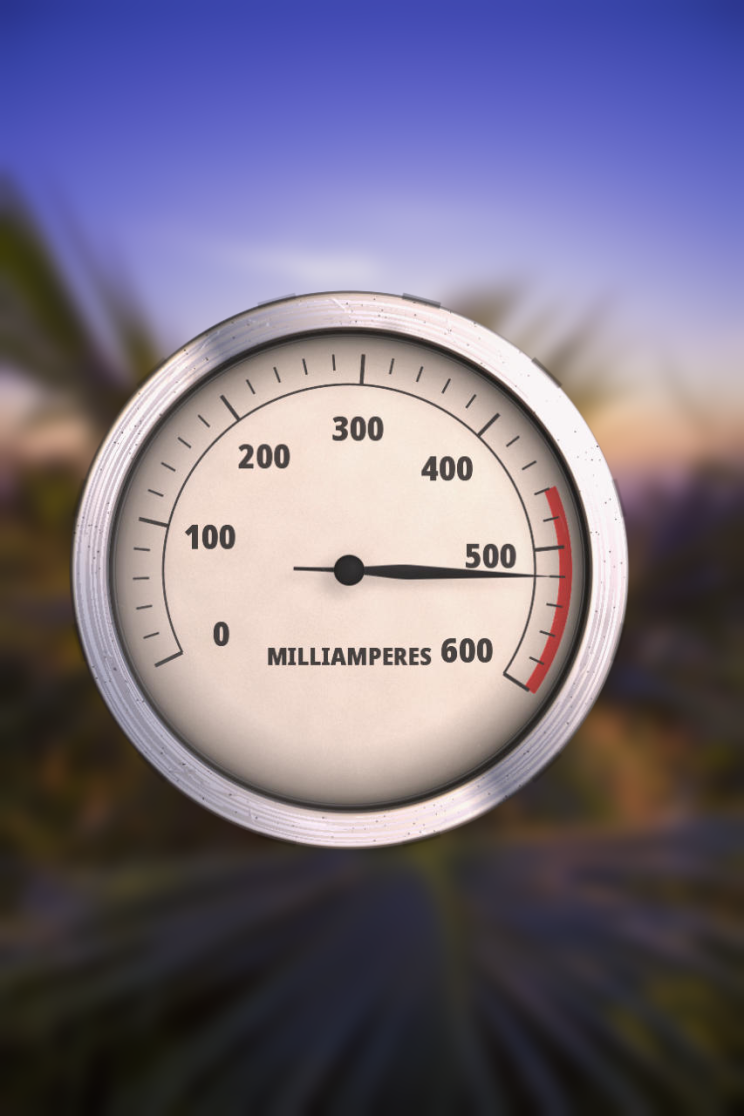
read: 520 mA
